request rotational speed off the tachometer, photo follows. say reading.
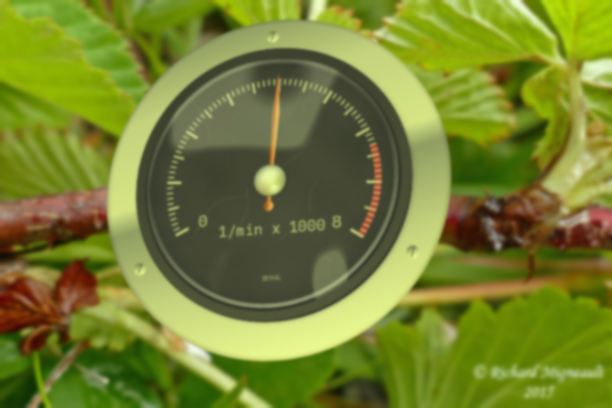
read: 4000 rpm
